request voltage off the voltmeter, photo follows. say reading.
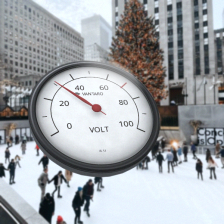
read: 30 V
